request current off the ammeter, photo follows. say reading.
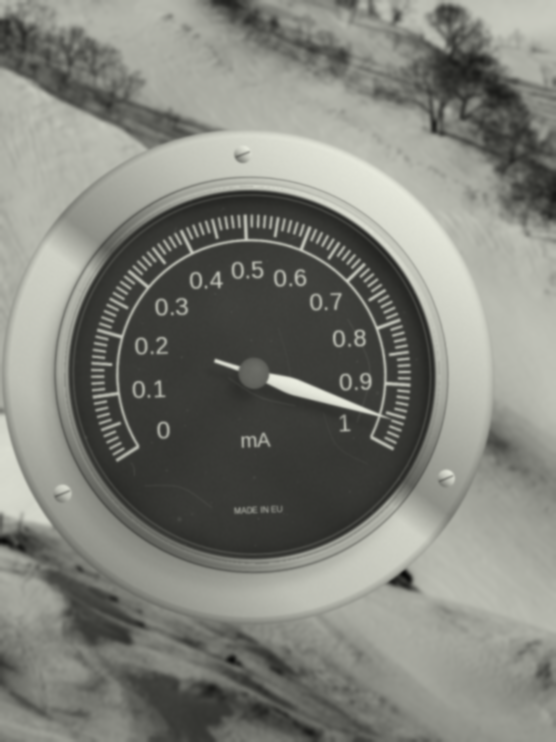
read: 0.96 mA
